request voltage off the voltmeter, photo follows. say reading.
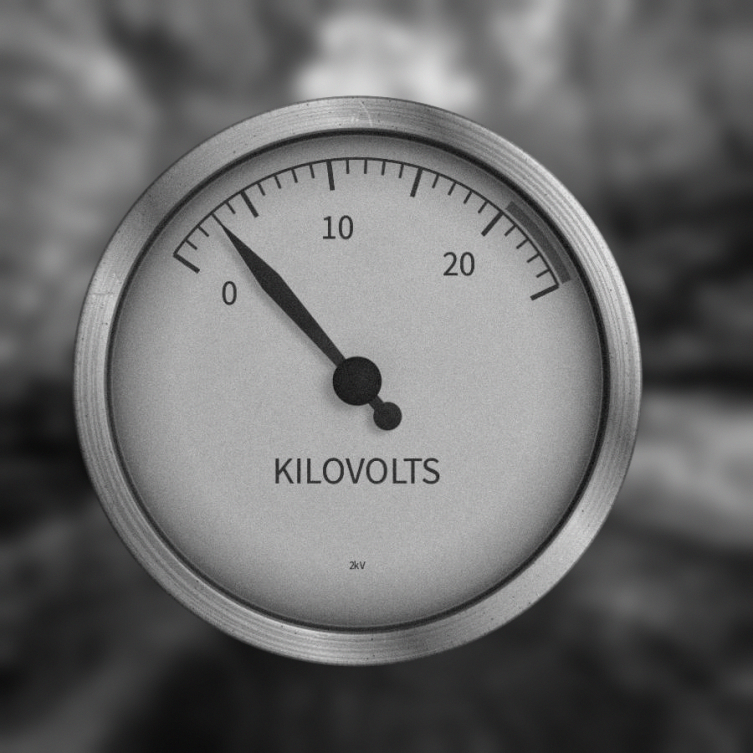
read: 3 kV
